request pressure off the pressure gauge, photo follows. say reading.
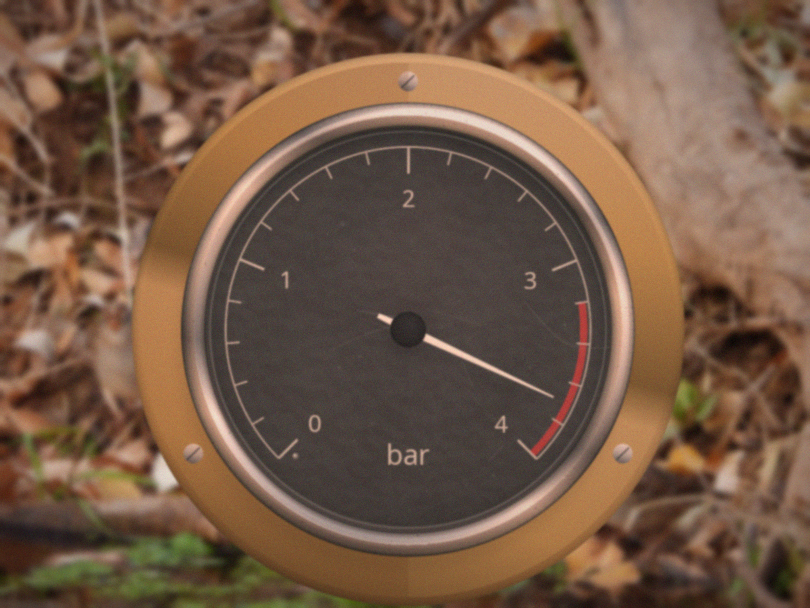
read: 3.7 bar
